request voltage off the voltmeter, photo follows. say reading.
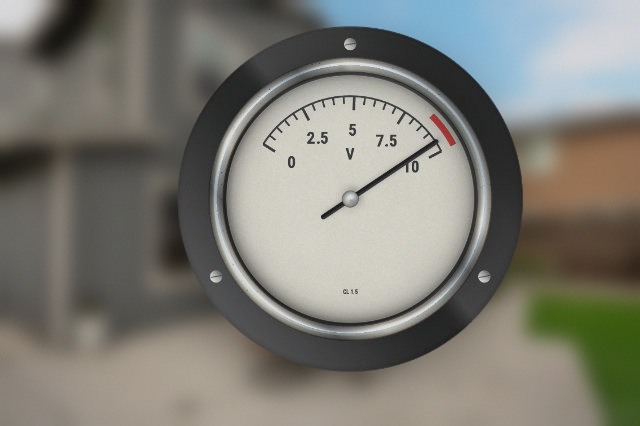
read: 9.5 V
